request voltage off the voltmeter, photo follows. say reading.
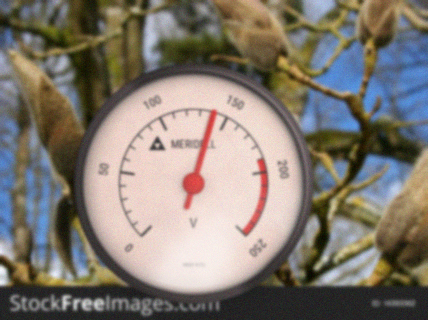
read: 140 V
